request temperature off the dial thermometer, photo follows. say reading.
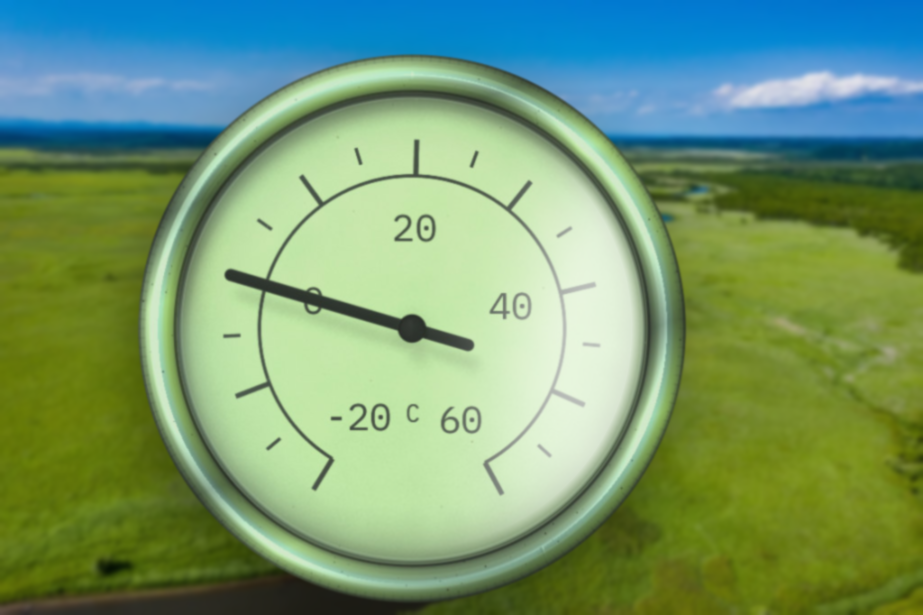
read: 0 °C
